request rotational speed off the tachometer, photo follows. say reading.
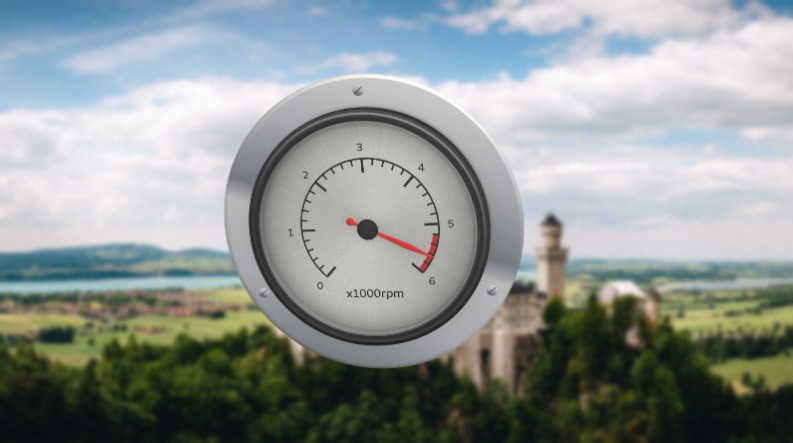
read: 5600 rpm
